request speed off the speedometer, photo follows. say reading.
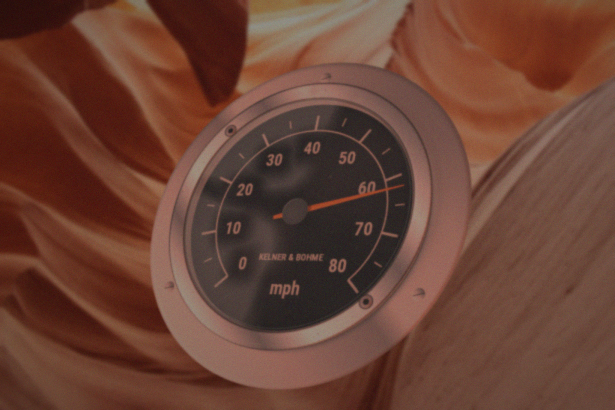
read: 62.5 mph
